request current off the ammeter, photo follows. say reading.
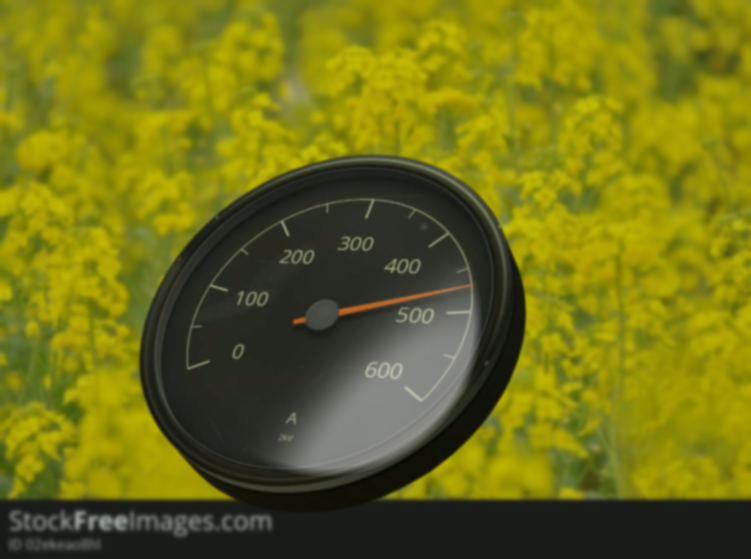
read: 475 A
